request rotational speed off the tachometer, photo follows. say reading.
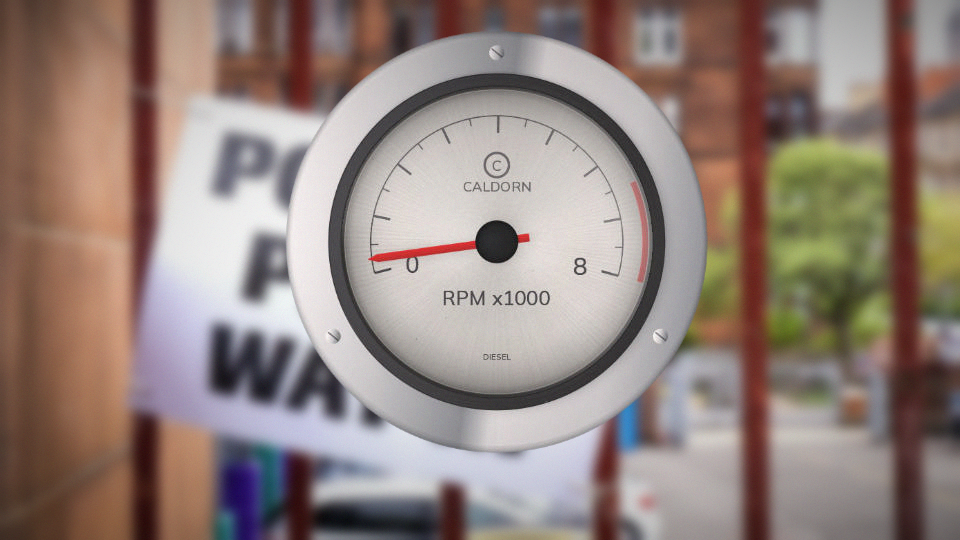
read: 250 rpm
